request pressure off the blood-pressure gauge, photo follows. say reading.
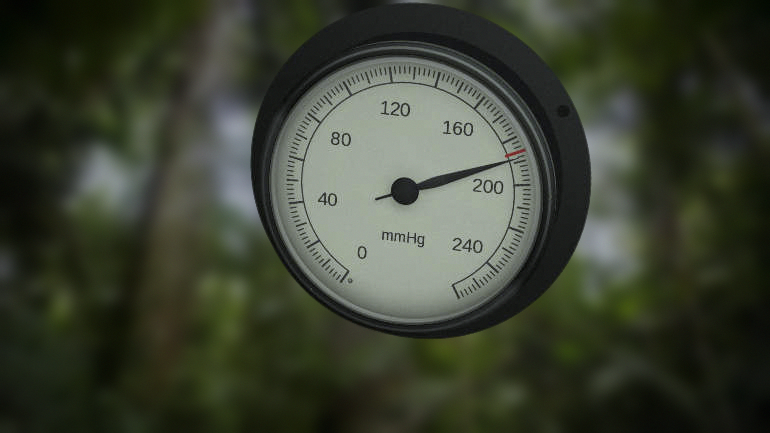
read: 188 mmHg
